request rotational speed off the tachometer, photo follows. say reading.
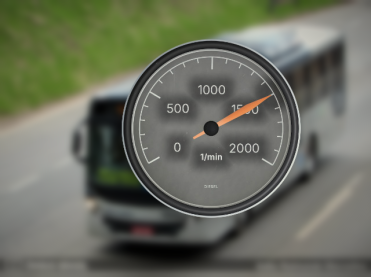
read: 1500 rpm
